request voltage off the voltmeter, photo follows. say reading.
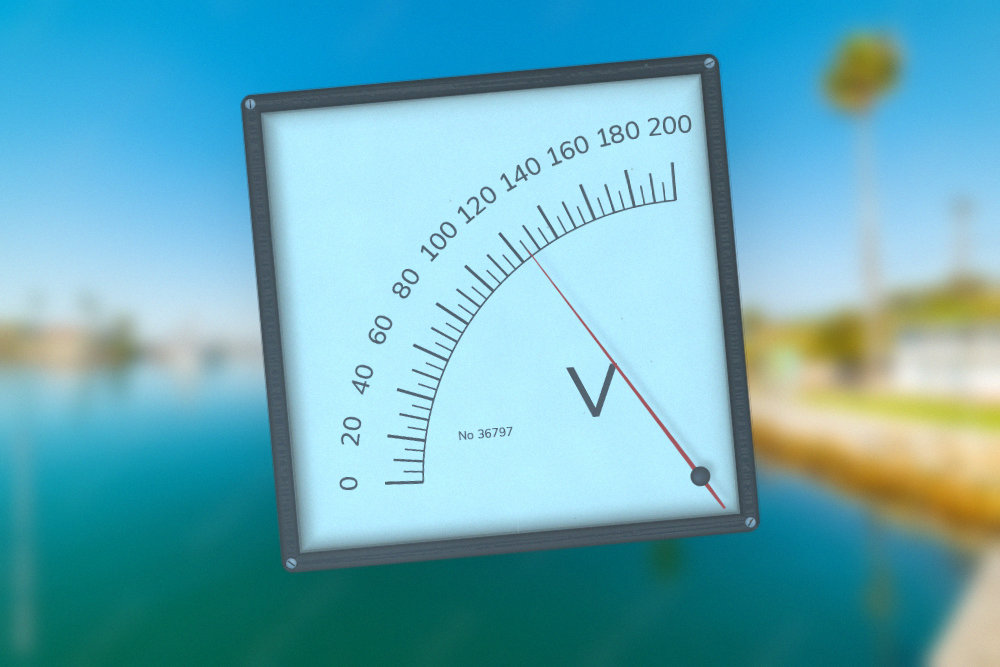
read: 125 V
